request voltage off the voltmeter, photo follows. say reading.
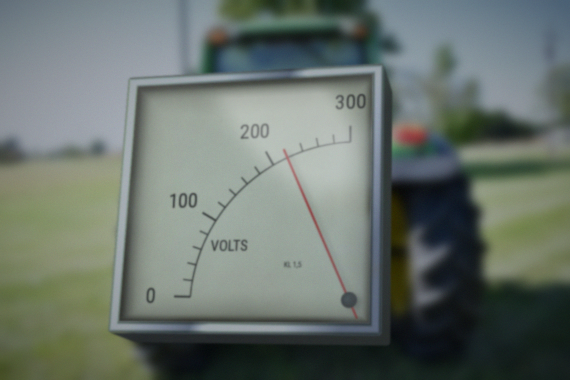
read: 220 V
